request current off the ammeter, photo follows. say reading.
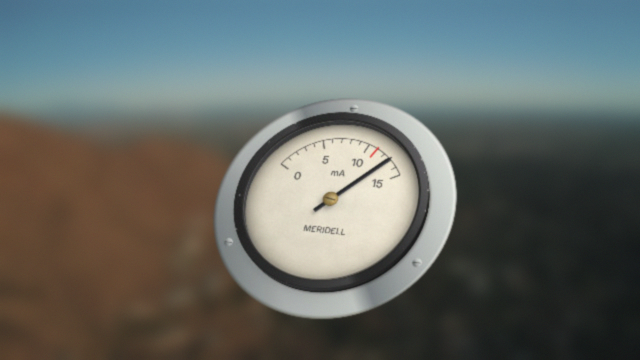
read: 13 mA
